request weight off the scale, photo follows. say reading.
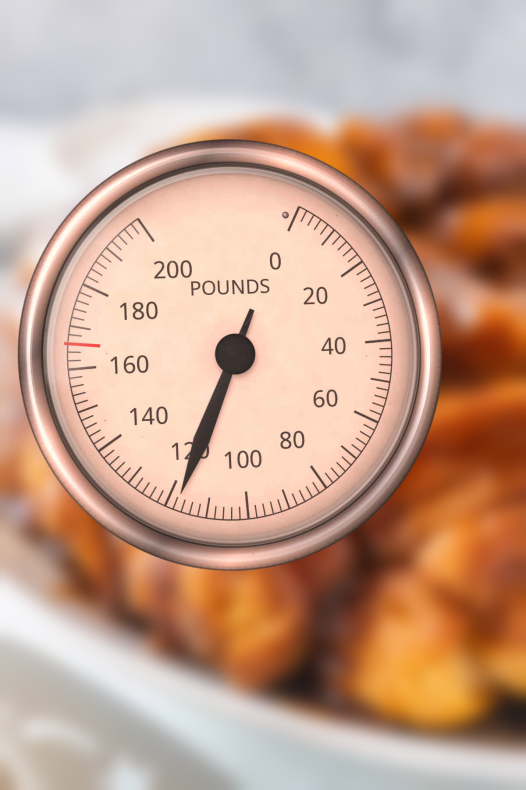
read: 118 lb
